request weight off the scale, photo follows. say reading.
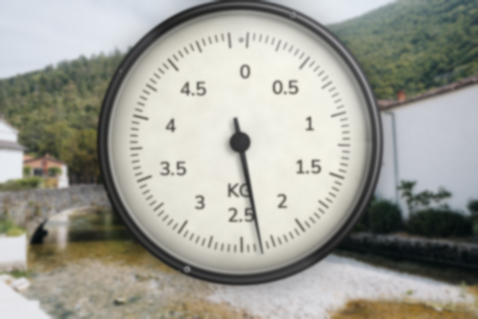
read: 2.35 kg
